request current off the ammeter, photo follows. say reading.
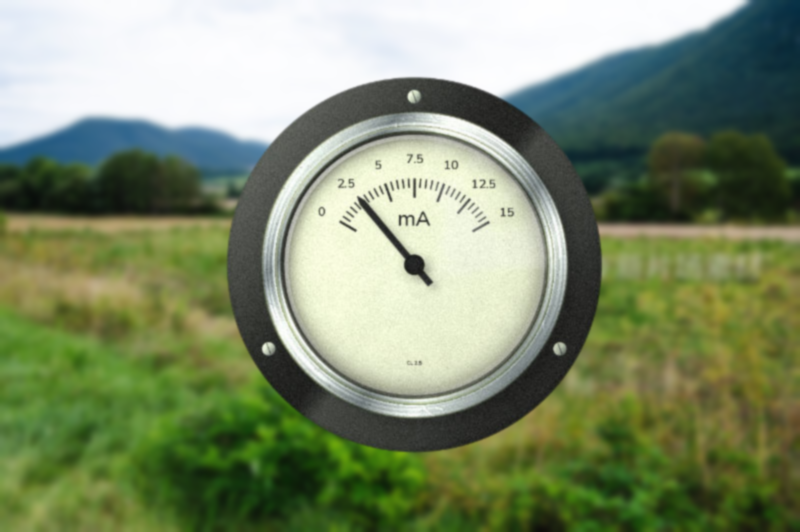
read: 2.5 mA
